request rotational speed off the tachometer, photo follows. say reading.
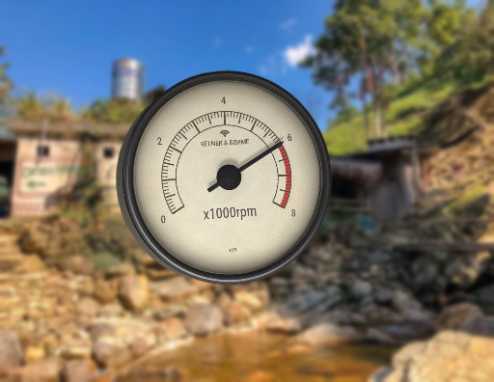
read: 6000 rpm
